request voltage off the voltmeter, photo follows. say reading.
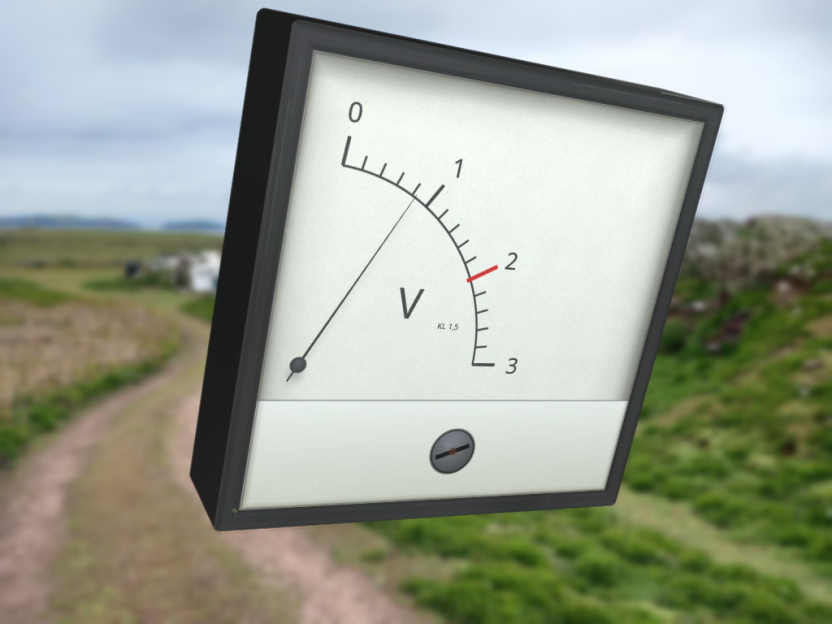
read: 0.8 V
